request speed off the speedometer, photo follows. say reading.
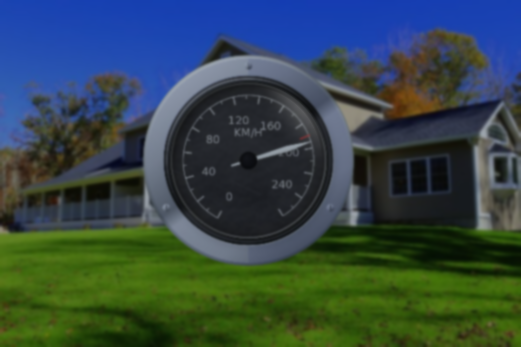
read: 195 km/h
